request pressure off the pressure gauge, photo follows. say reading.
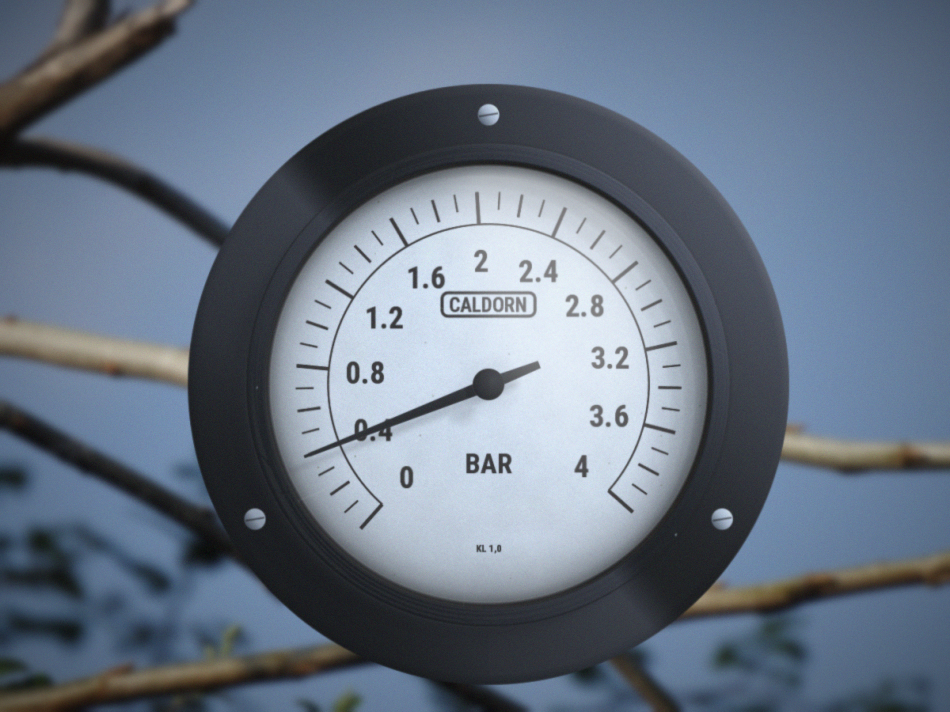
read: 0.4 bar
